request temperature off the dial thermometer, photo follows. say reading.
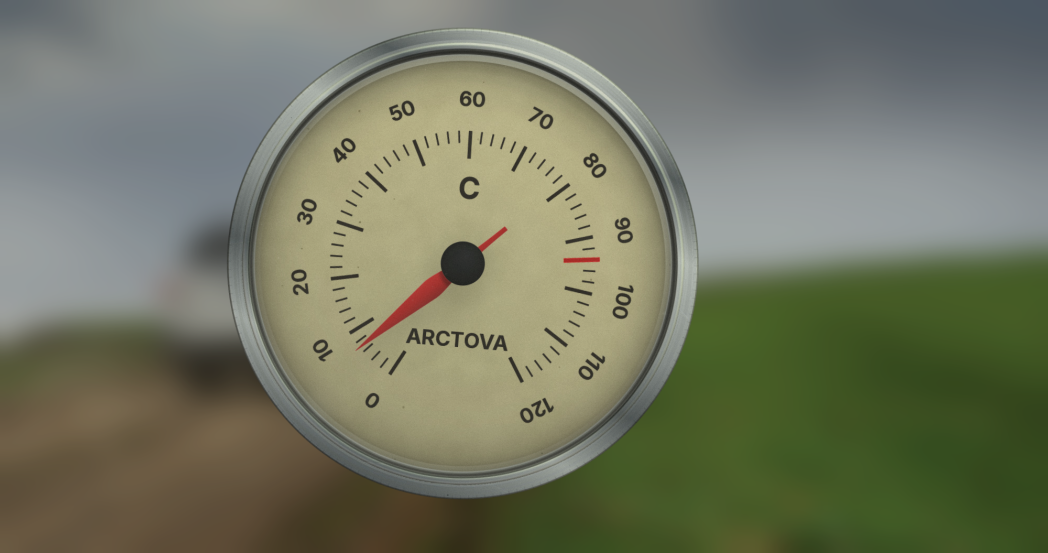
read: 7 °C
